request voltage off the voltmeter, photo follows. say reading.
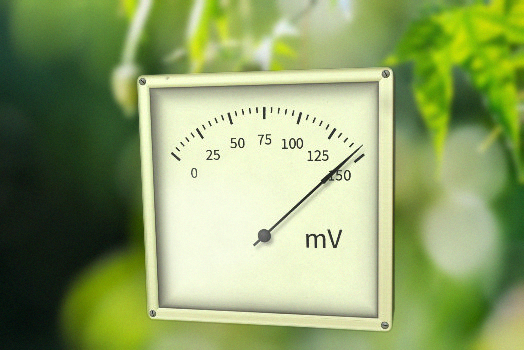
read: 145 mV
